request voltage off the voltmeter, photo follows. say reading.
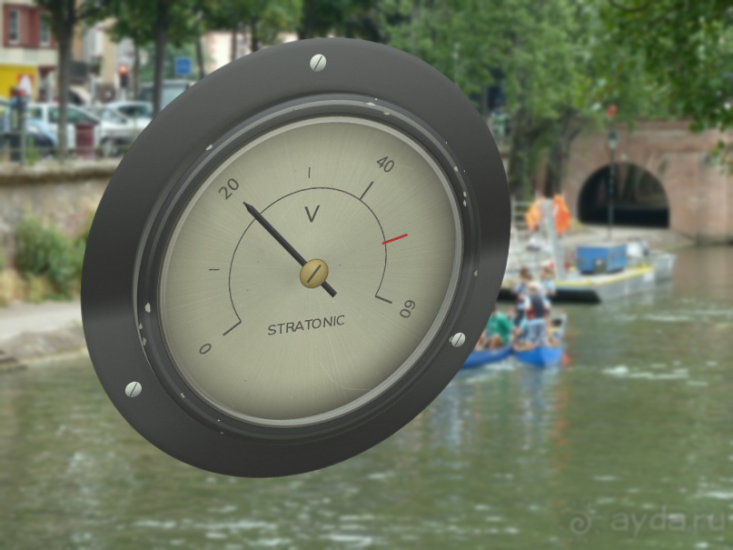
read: 20 V
